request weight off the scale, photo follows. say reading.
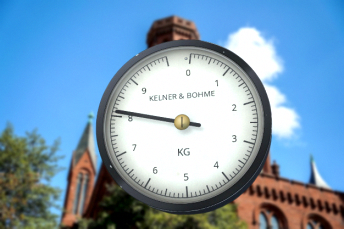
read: 8.1 kg
